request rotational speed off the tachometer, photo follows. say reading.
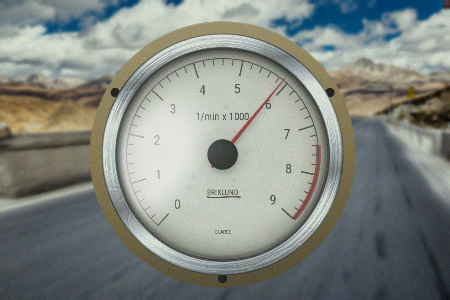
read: 5900 rpm
